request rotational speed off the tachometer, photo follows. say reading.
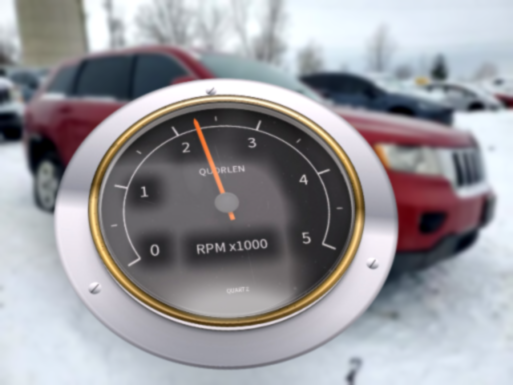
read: 2250 rpm
